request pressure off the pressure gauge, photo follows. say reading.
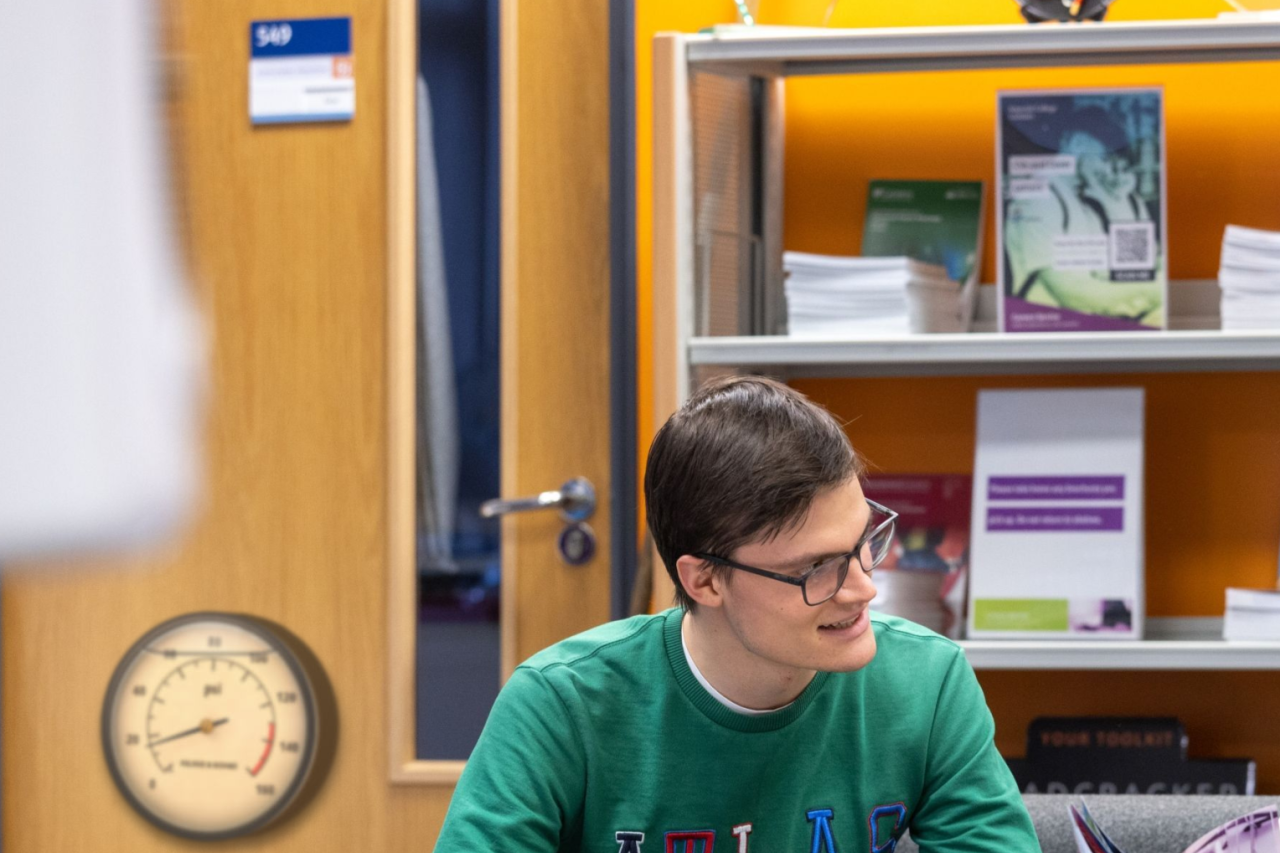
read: 15 psi
